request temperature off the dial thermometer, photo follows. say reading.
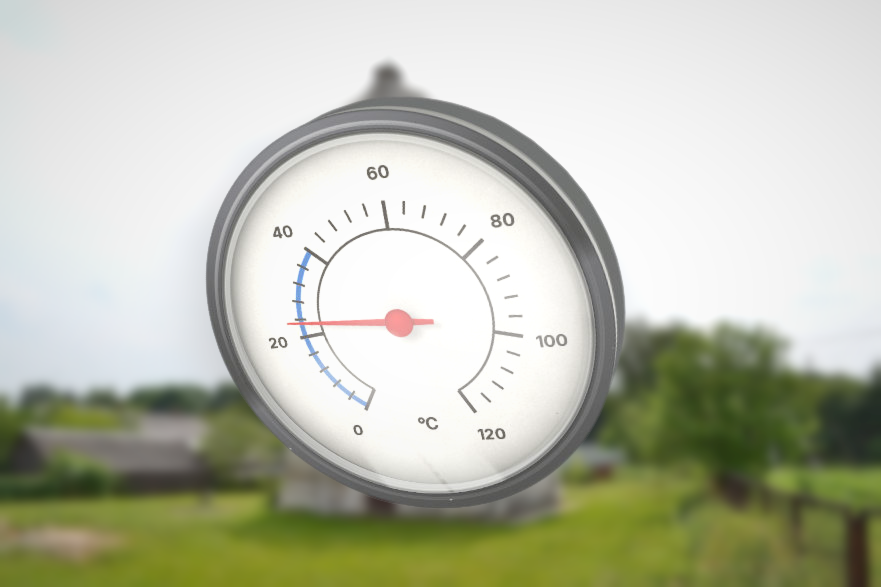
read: 24 °C
